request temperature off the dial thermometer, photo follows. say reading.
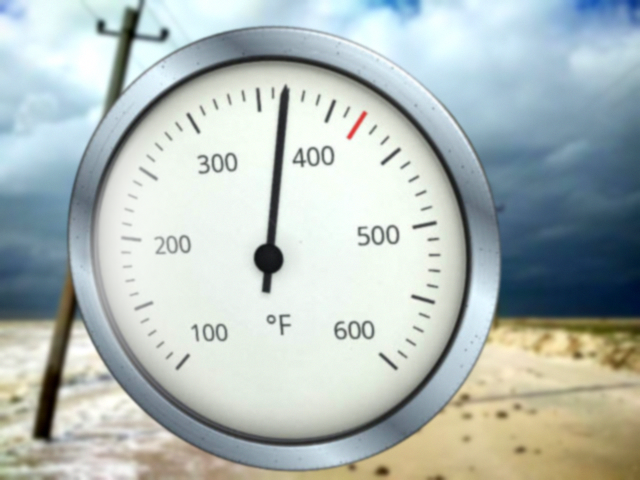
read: 370 °F
